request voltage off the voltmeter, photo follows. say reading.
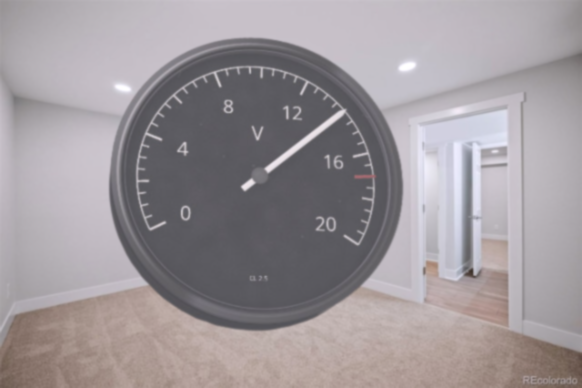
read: 14 V
